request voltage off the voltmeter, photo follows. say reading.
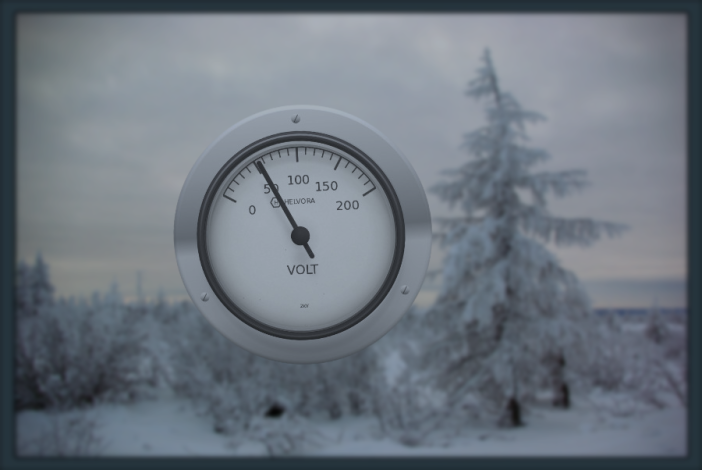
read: 55 V
